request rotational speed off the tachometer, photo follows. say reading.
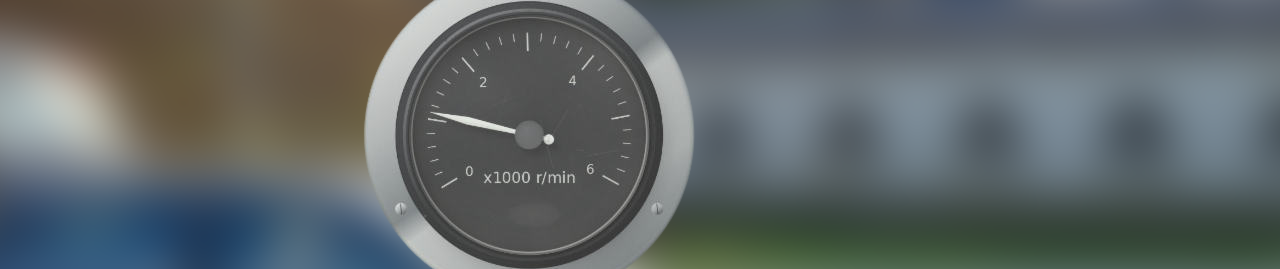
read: 1100 rpm
